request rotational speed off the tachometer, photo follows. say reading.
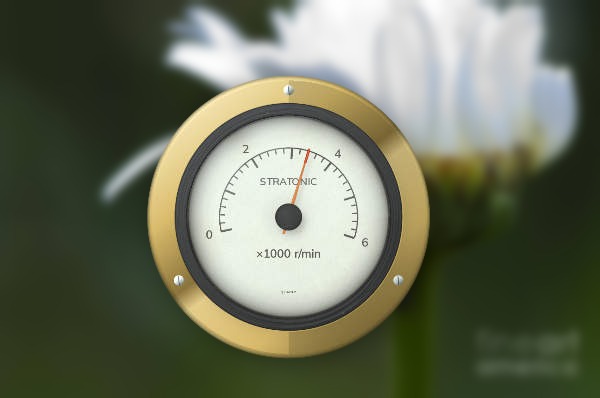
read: 3400 rpm
